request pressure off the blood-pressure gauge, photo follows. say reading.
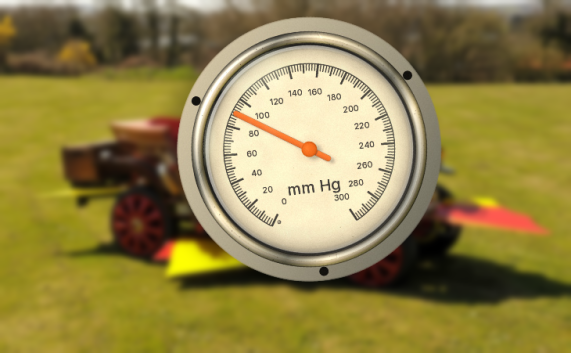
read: 90 mmHg
